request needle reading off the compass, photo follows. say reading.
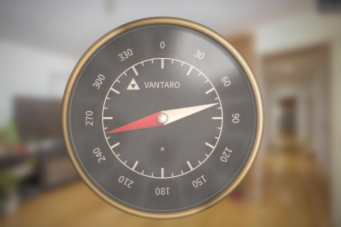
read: 255 °
